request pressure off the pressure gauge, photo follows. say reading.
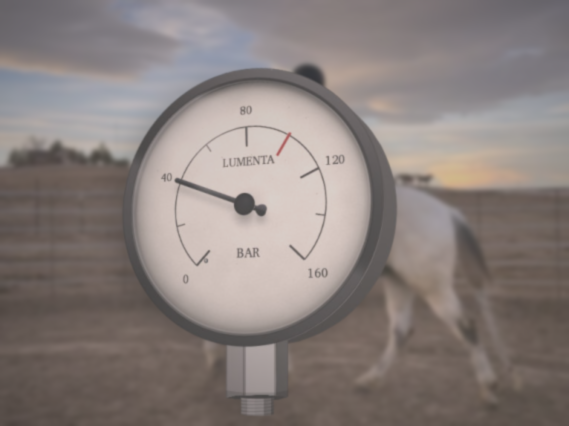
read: 40 bar
